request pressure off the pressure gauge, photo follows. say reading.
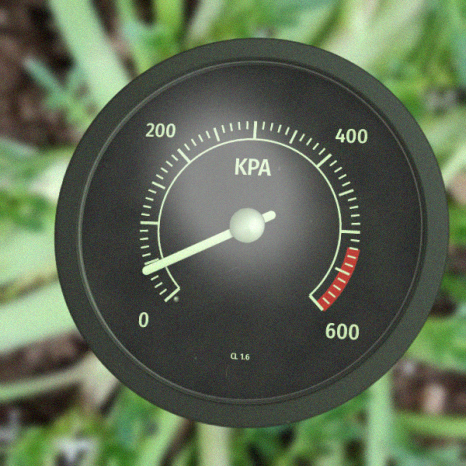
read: 40 kPa
